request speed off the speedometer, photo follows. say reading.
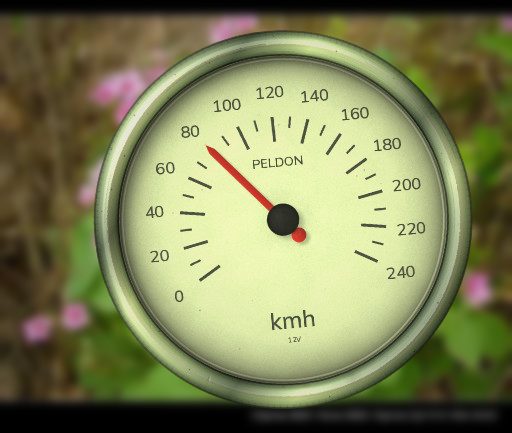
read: 80 km/h
